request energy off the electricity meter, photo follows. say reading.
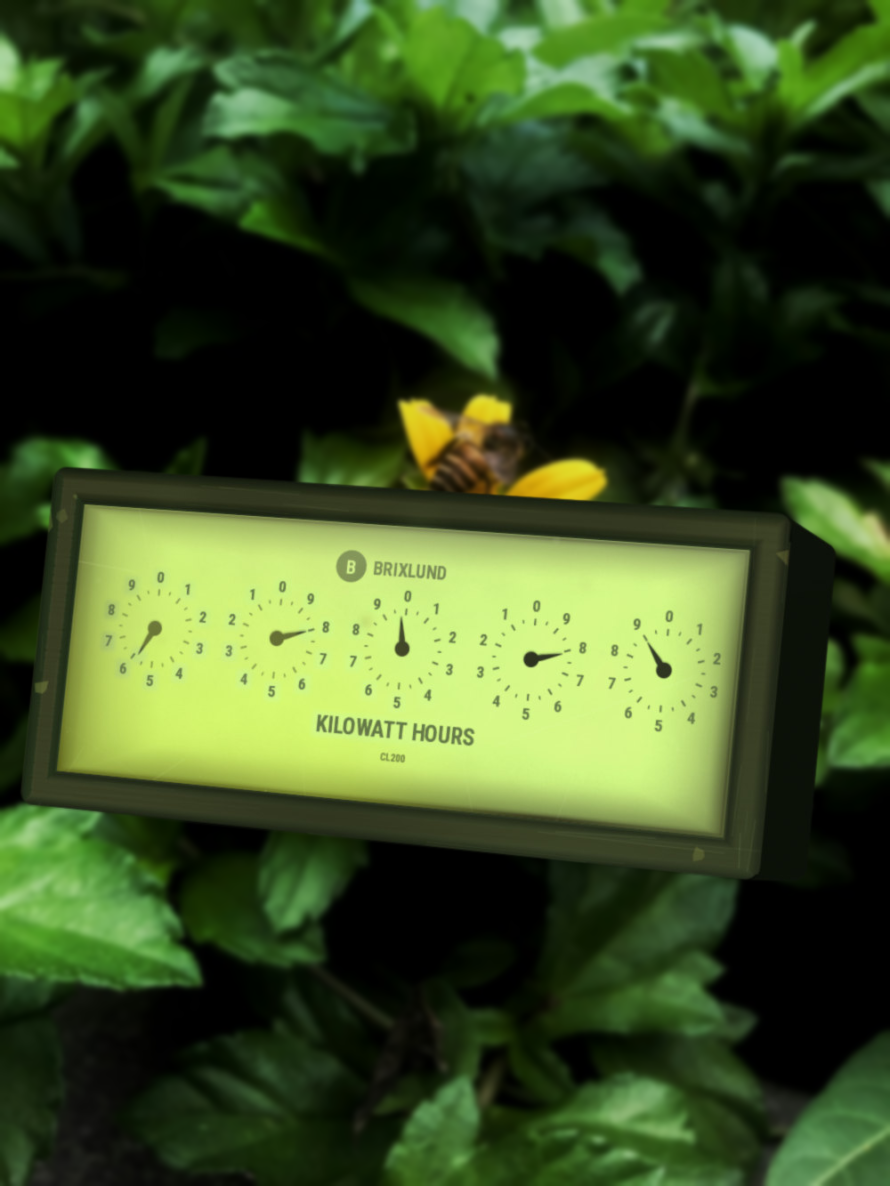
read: 57979 kWh
